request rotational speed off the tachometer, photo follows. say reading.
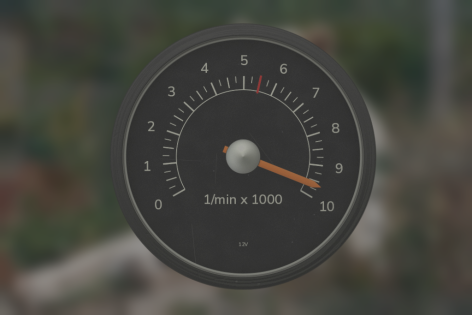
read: 9625 rpm
